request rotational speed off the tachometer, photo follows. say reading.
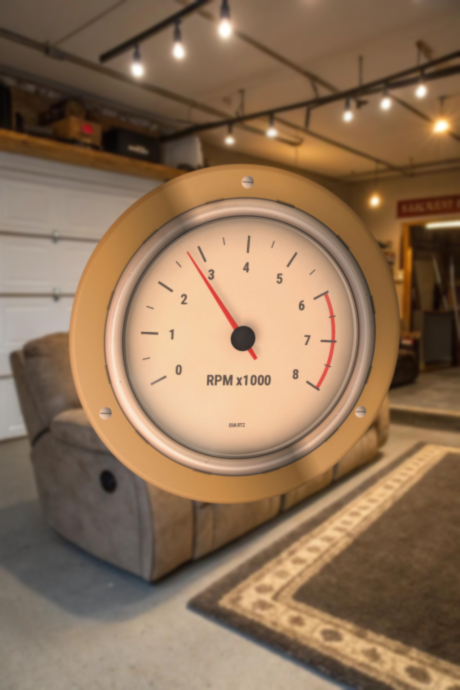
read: 2750 rpm
